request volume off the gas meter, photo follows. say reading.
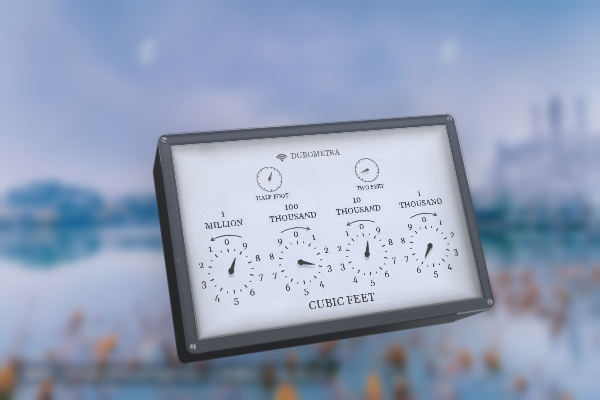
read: 929600 ft³
